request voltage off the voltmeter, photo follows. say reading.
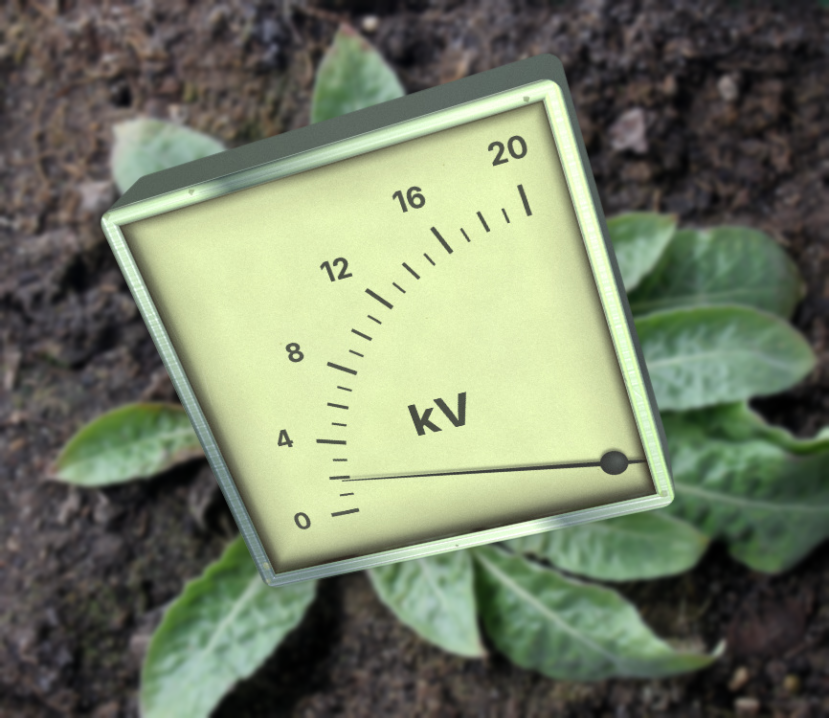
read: 2 kV
